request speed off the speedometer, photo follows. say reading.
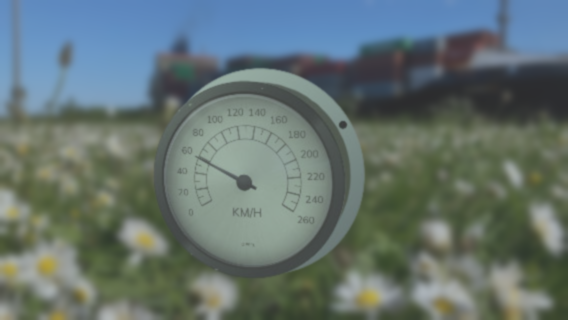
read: 60 km/h
